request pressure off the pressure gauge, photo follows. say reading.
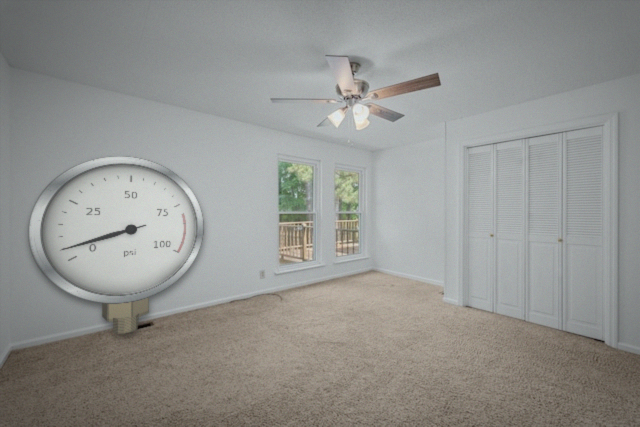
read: 5 psi
